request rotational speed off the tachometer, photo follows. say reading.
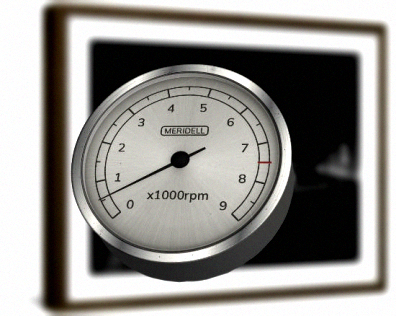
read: 500 rpm
